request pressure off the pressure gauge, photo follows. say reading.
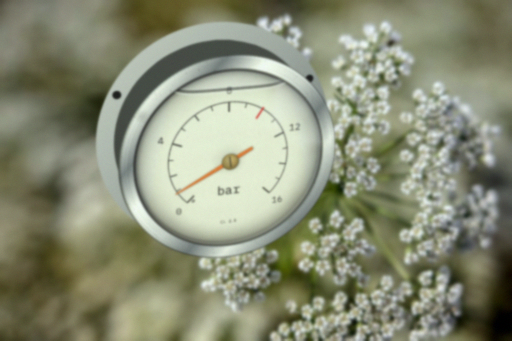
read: 1 bar
